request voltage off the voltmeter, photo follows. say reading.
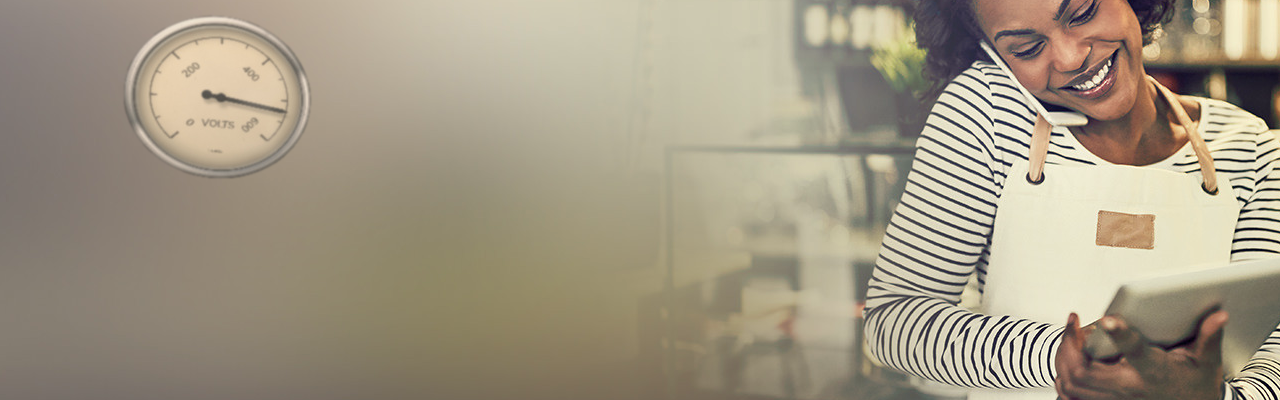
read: 525 V
